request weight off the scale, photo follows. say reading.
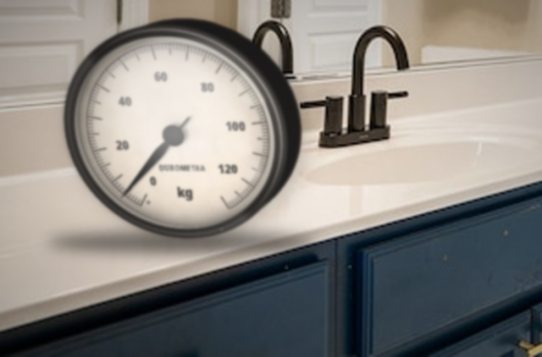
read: 5 kg
